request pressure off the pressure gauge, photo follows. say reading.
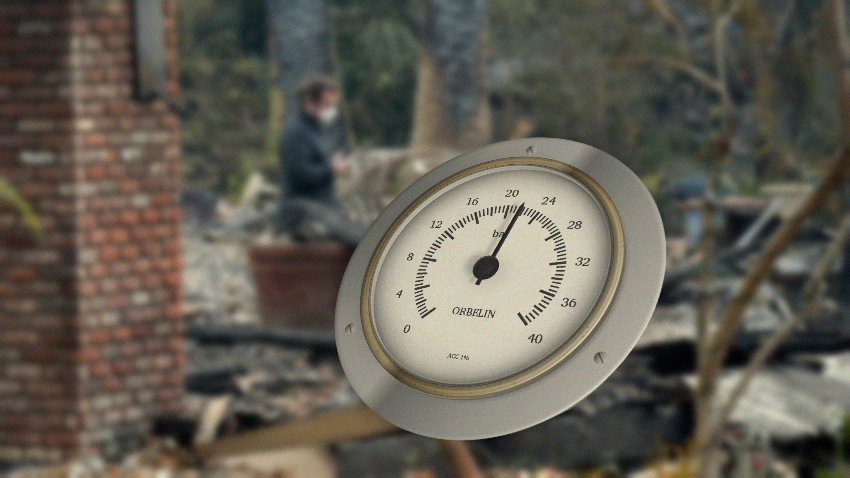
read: 22 bar
